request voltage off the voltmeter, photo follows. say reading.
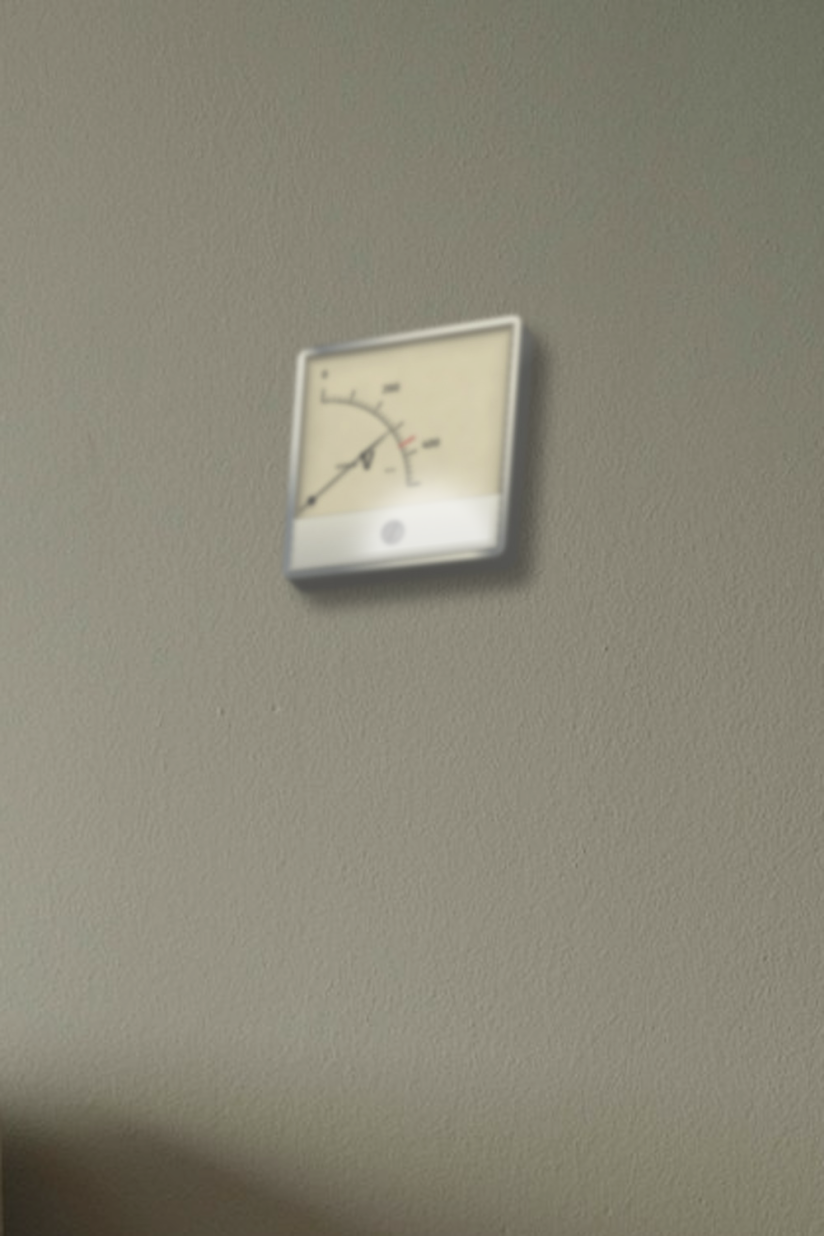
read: 300 V
